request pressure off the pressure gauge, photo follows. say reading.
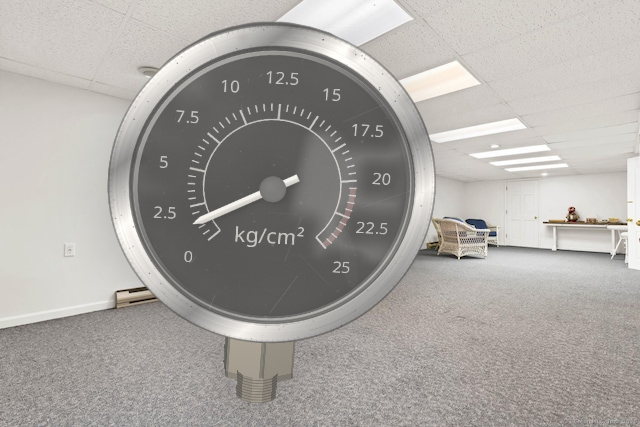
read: 1.5 kg/cm²
